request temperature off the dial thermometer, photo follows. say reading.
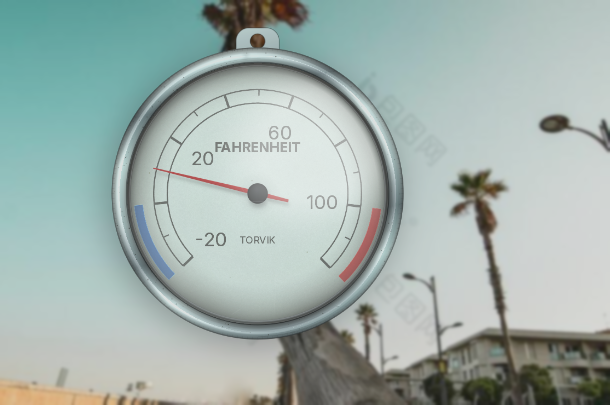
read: 10 °F
